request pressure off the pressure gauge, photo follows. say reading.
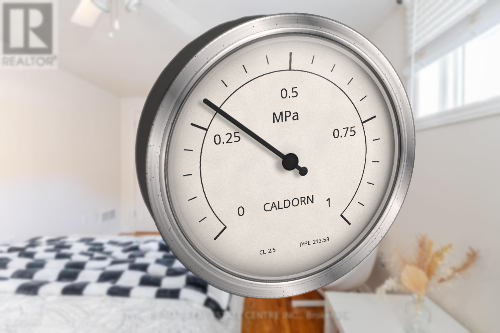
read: 0.3 MPa
